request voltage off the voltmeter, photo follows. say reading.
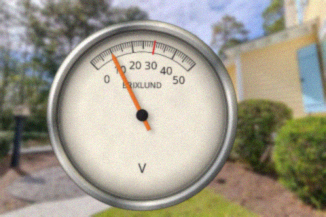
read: 10 V
